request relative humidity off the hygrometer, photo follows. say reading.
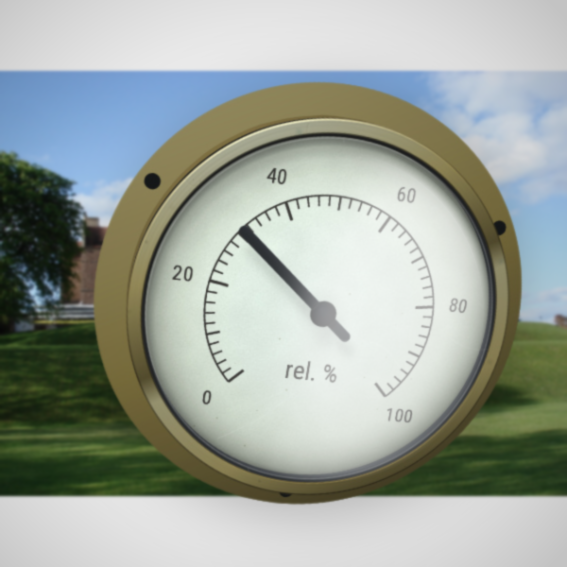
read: 31 %
